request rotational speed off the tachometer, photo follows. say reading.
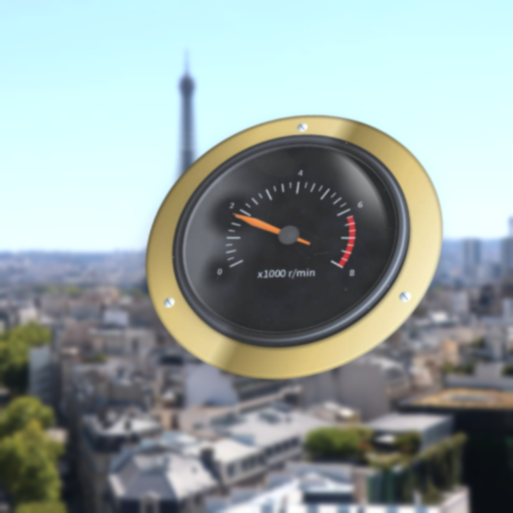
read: 1750 rpm
